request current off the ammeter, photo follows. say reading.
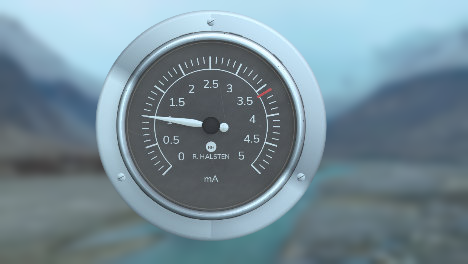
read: 1 mA
